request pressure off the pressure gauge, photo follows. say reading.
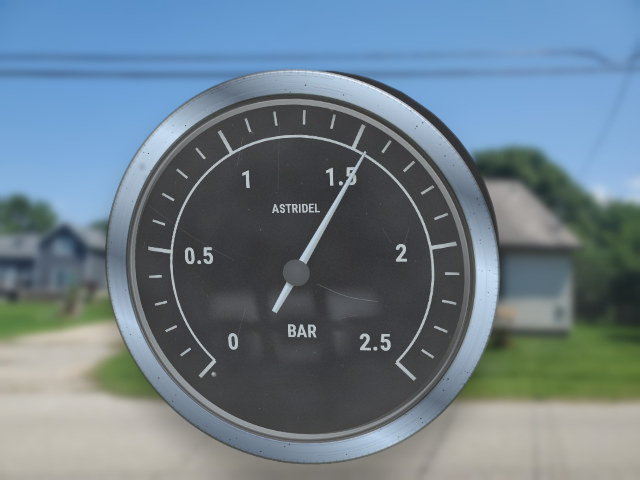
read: 1.55 bar
